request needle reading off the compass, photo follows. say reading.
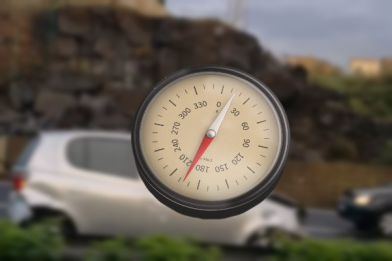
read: 195 °
